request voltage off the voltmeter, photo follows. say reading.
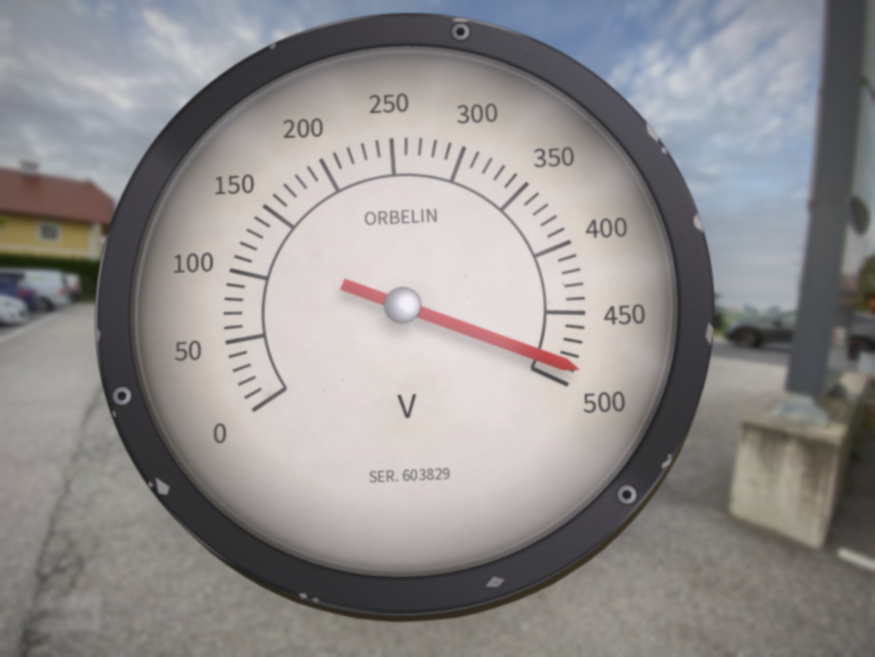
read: 490 V
